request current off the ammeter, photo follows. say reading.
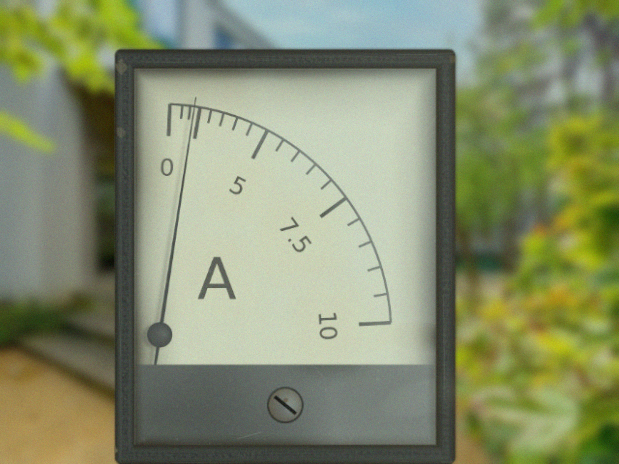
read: 2.25 A
